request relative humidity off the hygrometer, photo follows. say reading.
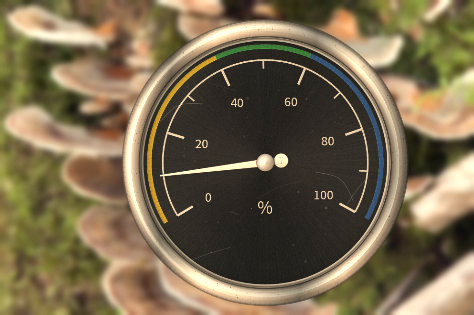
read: 10 %
